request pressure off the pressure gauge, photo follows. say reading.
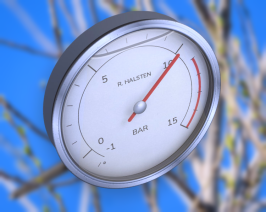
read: 10 bar
